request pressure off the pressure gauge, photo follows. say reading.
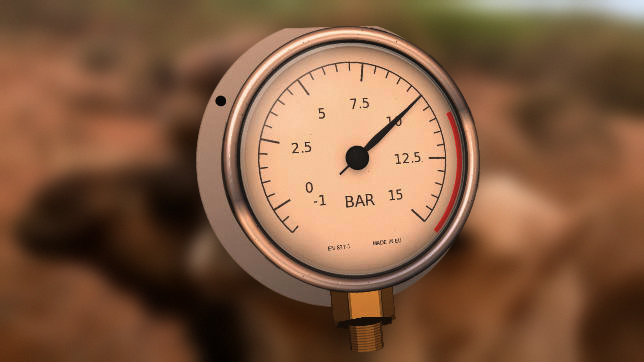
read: 10 bar
